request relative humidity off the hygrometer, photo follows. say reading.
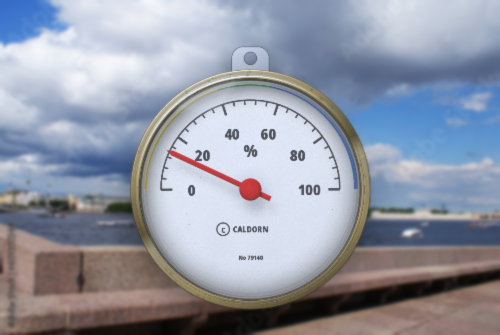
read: 14 %
